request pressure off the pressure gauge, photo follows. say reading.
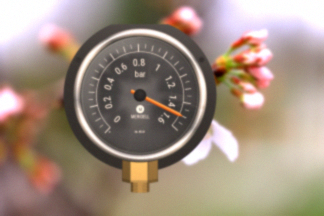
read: 1.5 bar
